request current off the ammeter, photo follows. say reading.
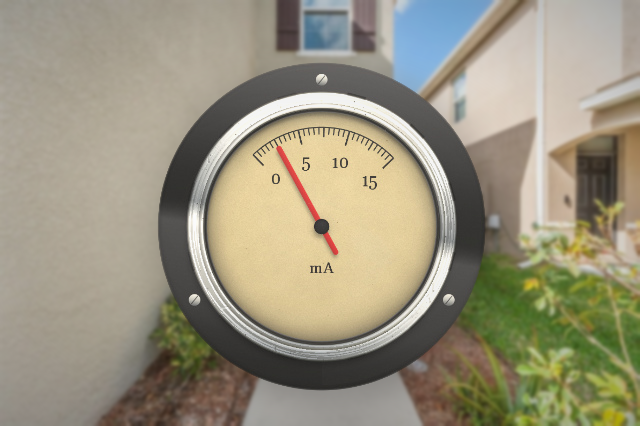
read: 2.5 mA
